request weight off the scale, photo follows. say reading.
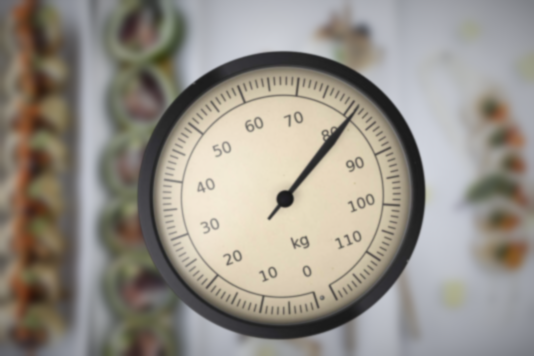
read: 81 kg
